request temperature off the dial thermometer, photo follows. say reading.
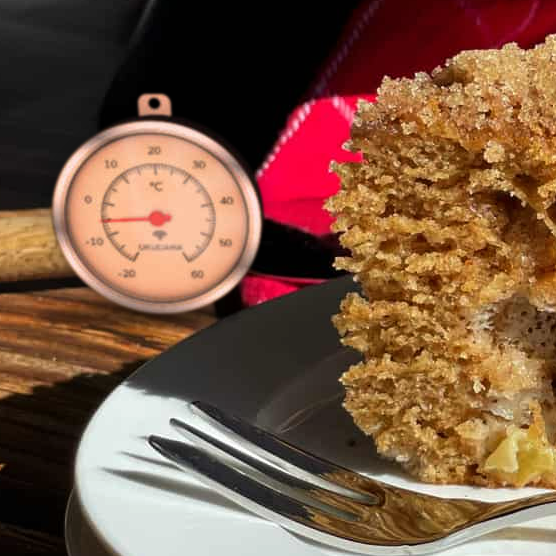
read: -5 °C
